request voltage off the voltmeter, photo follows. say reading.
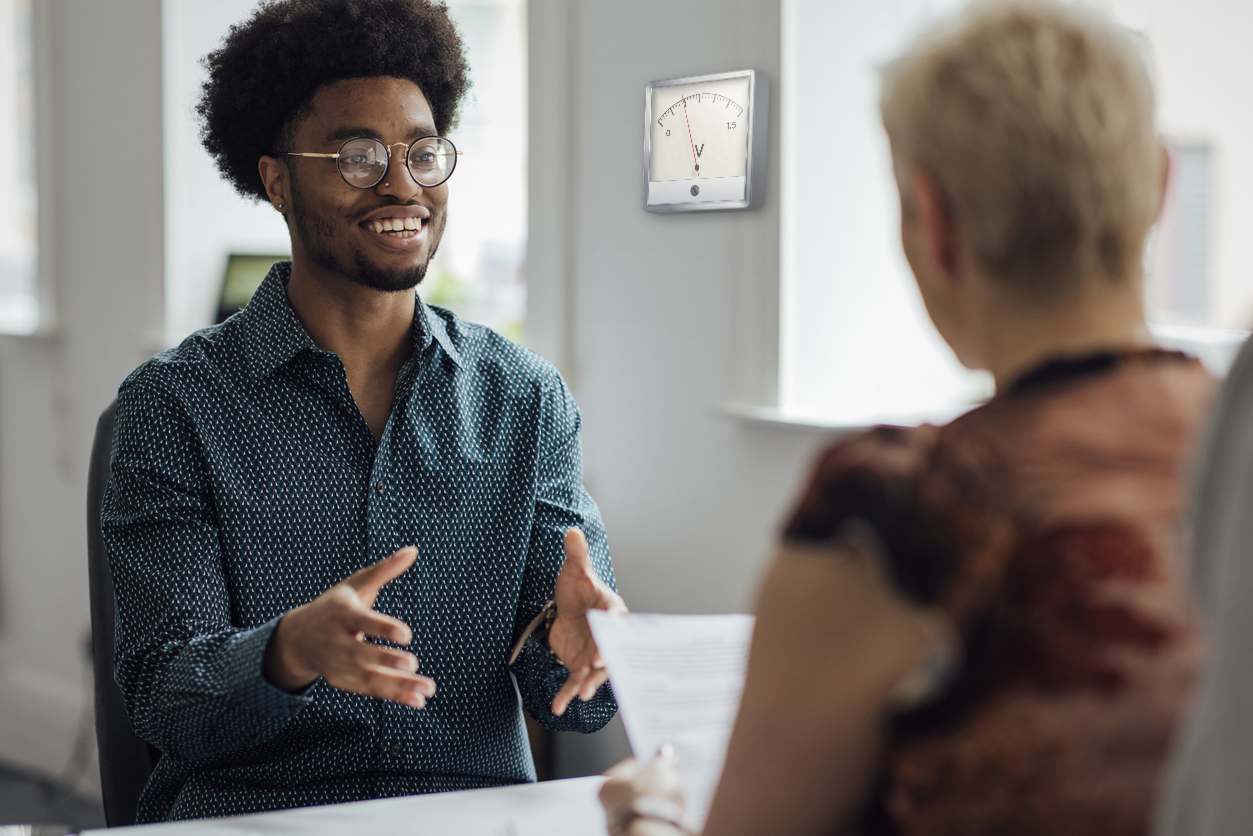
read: 0.5 V
